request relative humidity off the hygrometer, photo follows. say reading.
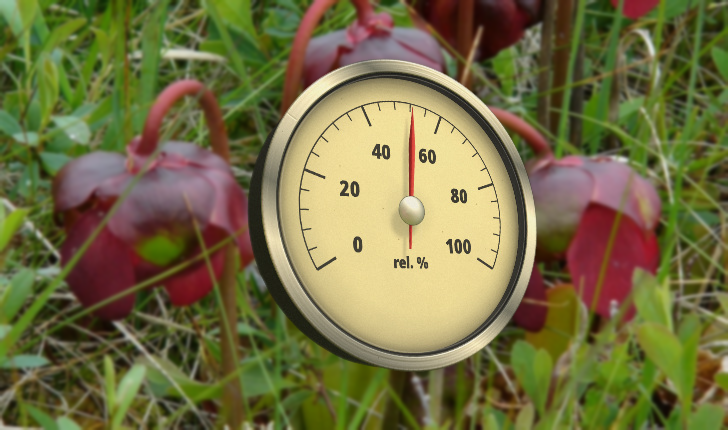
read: 52 %
